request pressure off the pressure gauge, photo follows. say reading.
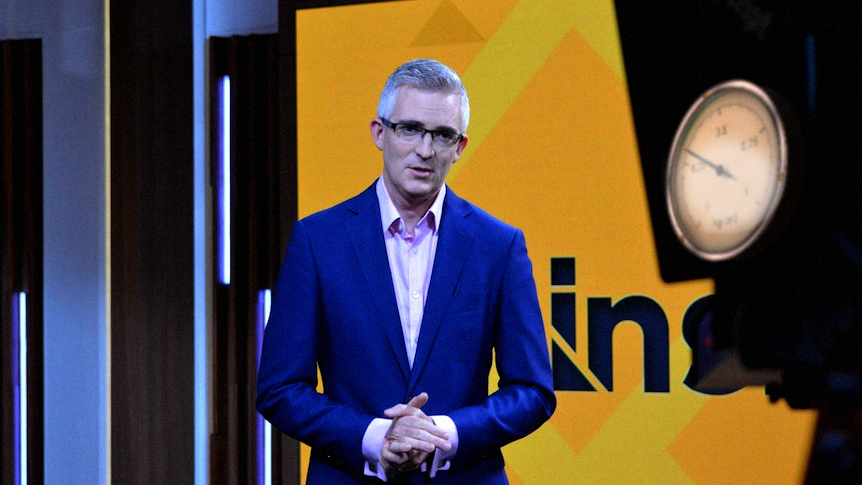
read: 0.3 kg/cm²
